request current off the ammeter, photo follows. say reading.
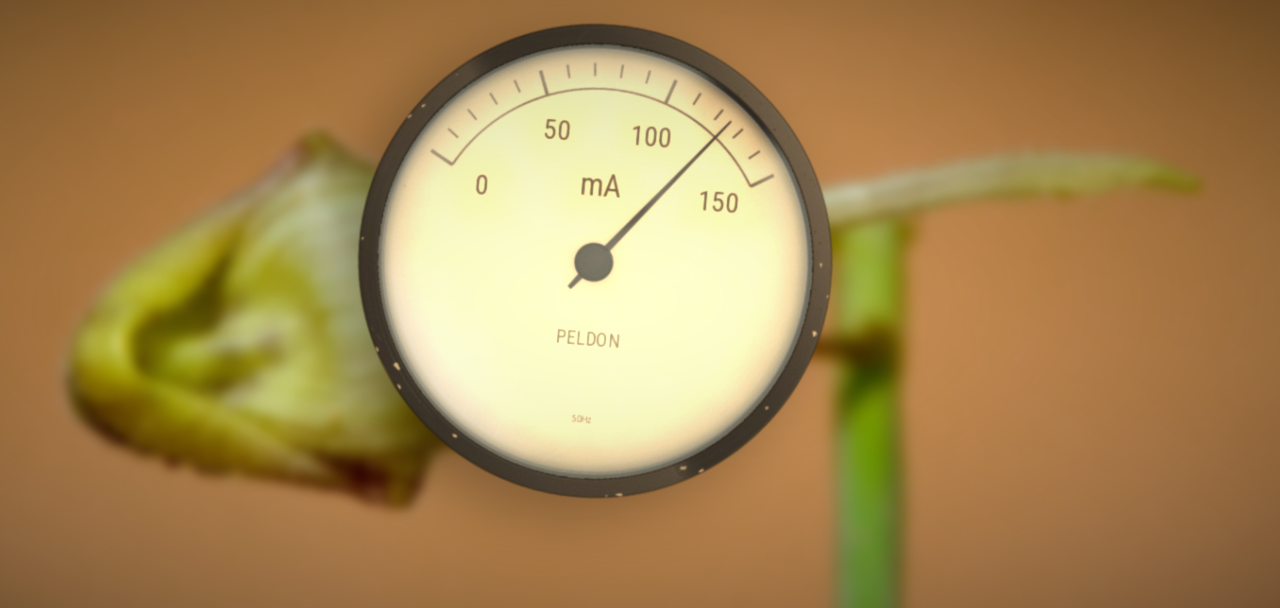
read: 125 mA
